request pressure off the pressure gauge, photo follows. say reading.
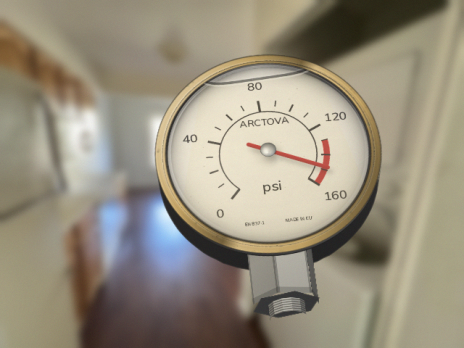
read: 150 psi
